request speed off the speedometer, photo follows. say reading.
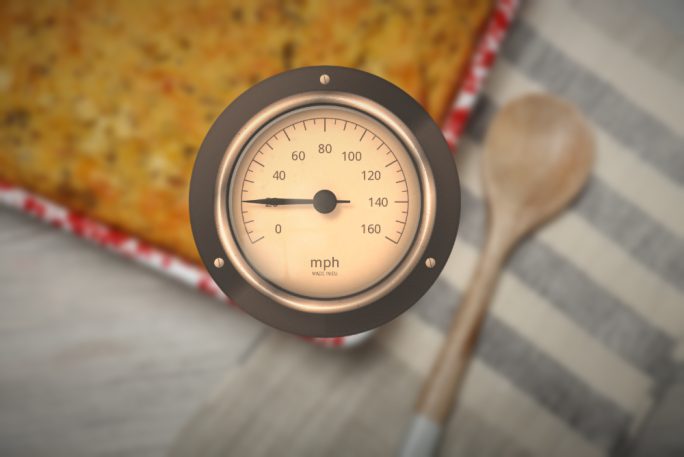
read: 20 mph
